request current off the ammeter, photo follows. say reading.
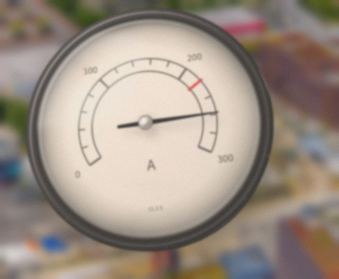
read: 260 A
